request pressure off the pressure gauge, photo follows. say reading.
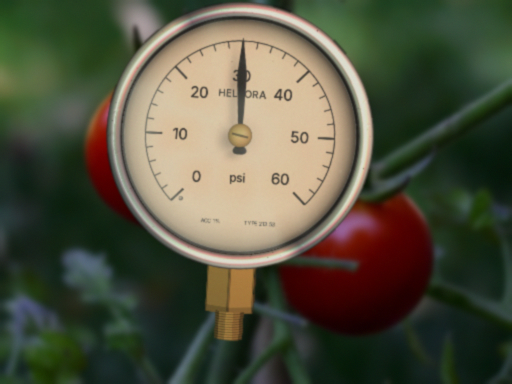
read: 30 psi
